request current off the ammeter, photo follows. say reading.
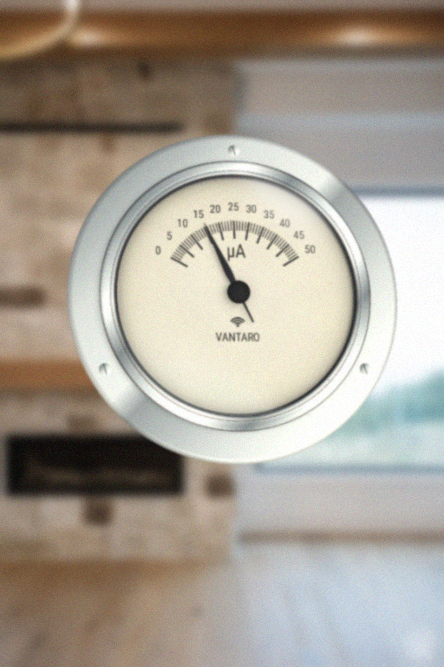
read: 15 µA
